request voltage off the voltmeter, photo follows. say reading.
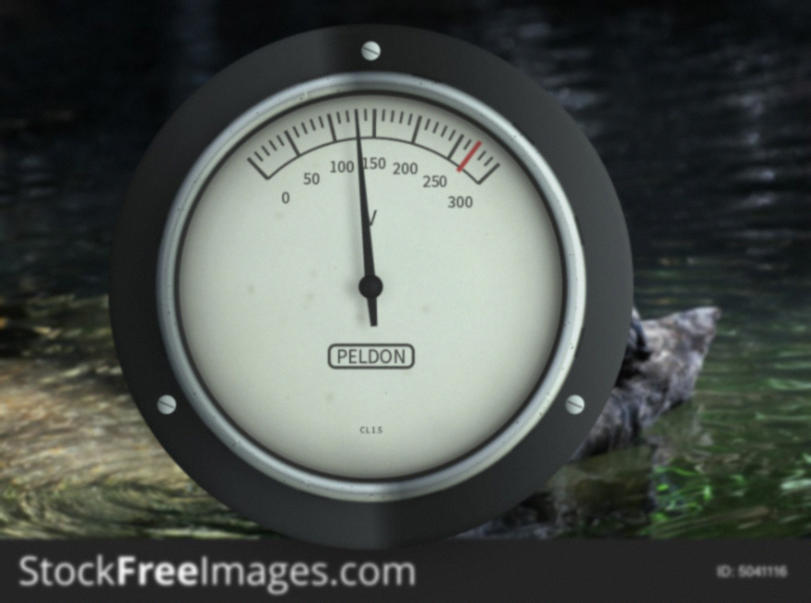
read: 130 V
